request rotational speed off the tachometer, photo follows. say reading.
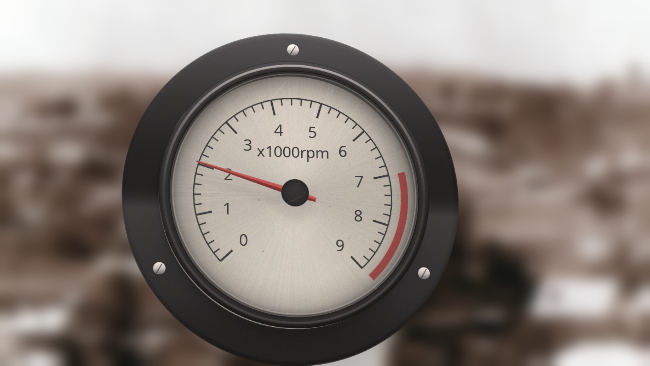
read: 2000 rpm
